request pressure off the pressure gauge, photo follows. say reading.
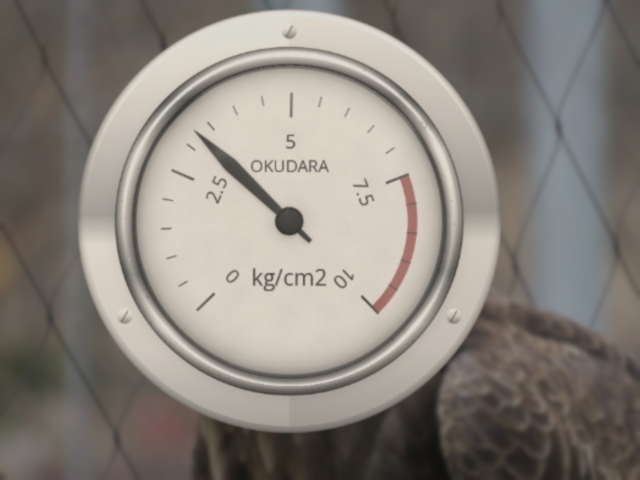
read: 3.25 kg/cm²
